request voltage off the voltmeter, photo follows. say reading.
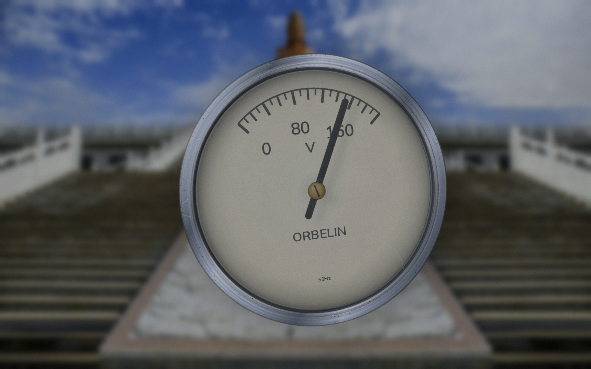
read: 150 V
